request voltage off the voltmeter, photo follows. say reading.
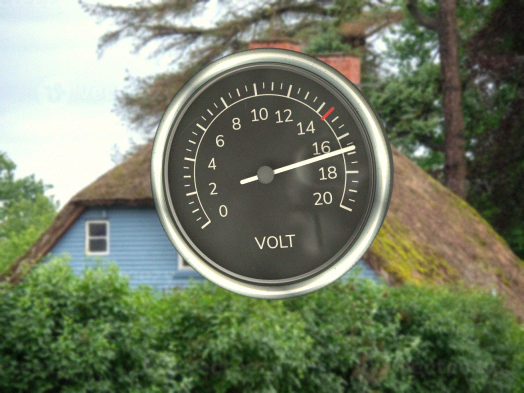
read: 16.75 V
